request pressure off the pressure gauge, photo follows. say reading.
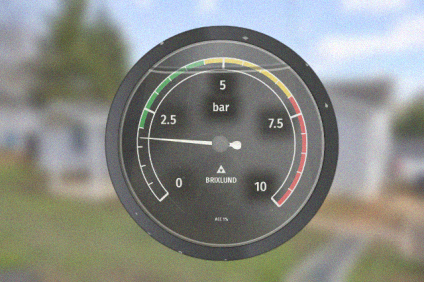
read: 1.75 bar
